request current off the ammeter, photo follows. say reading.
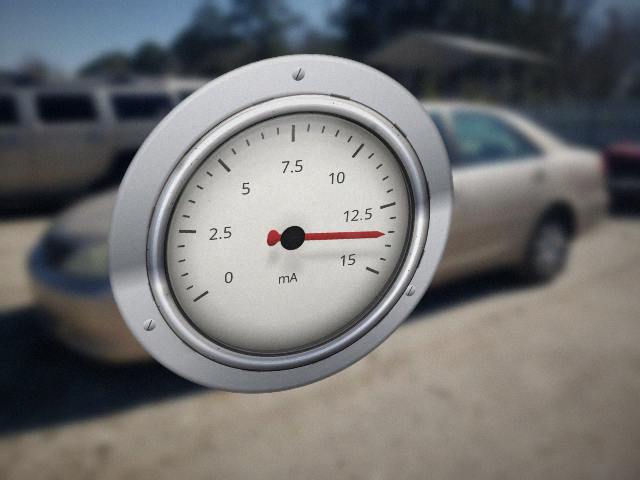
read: 13.5 mA
